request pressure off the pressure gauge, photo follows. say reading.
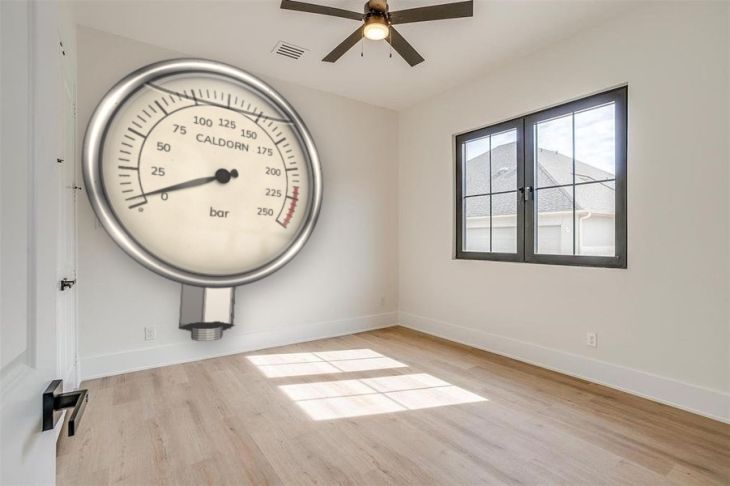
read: 5 bar
